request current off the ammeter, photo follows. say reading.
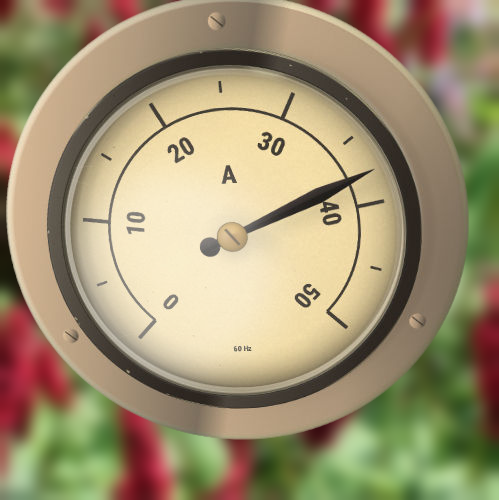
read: 37.5 A
